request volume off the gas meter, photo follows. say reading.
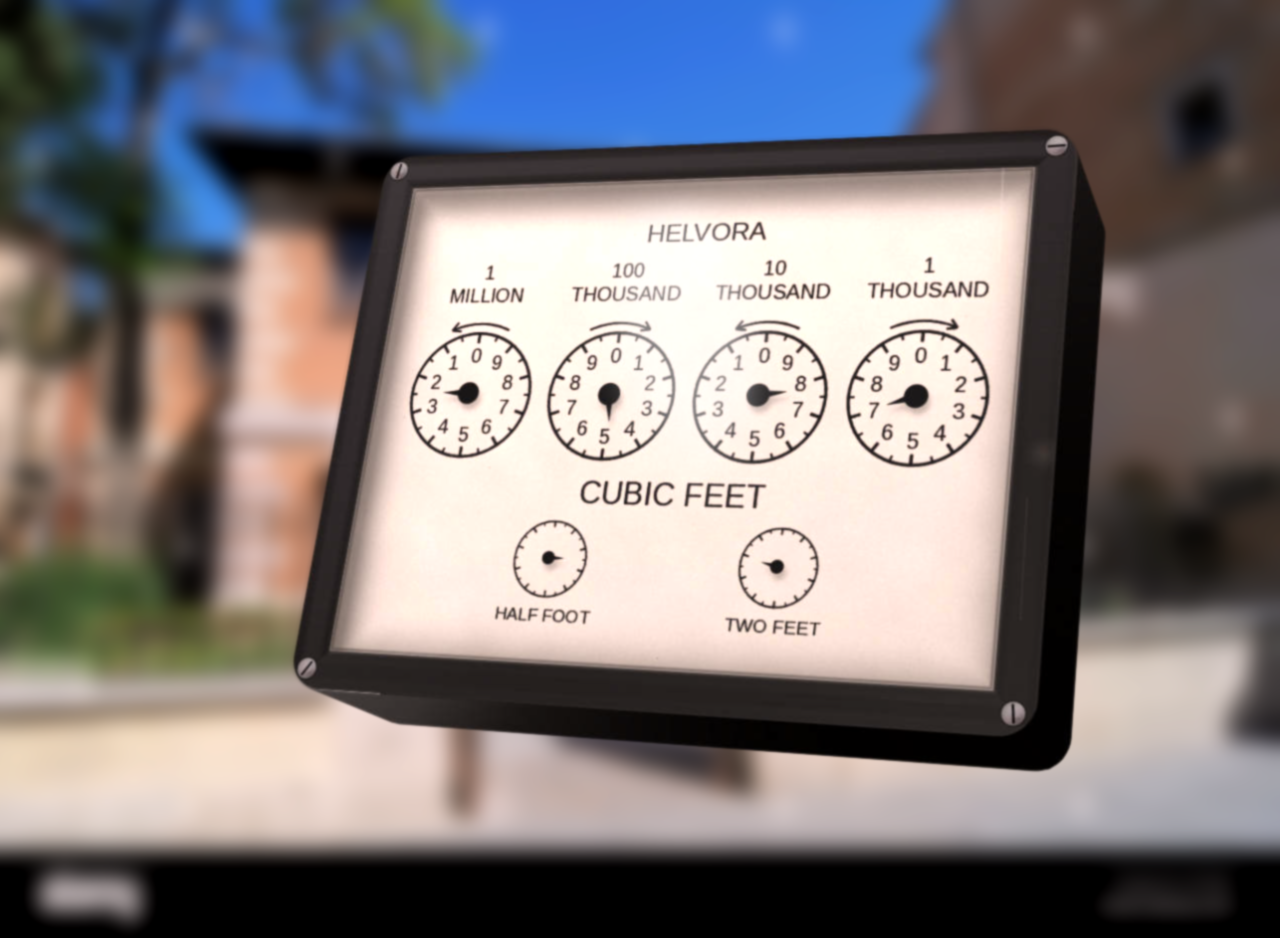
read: 247700 ft³
